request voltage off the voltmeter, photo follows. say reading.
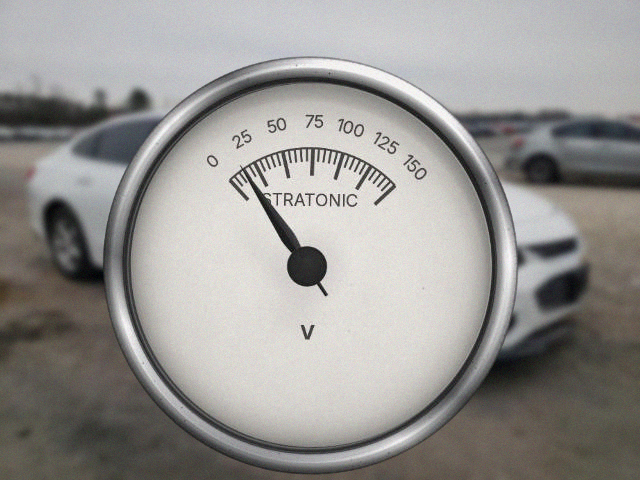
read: 15 V
